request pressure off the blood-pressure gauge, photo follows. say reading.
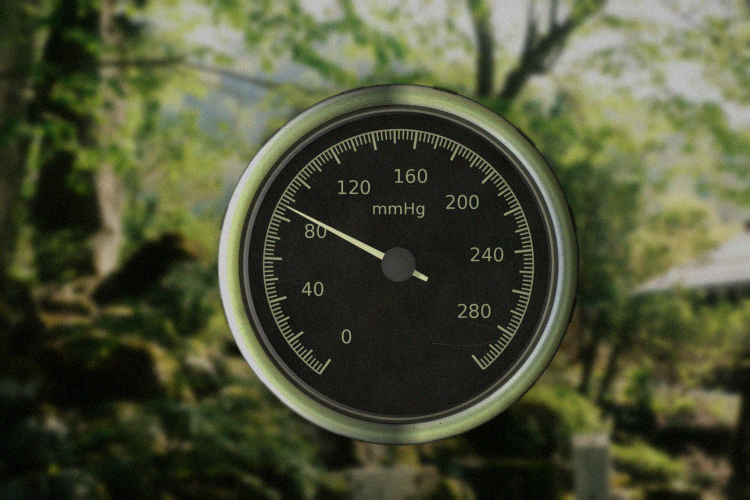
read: 86 mmHg
